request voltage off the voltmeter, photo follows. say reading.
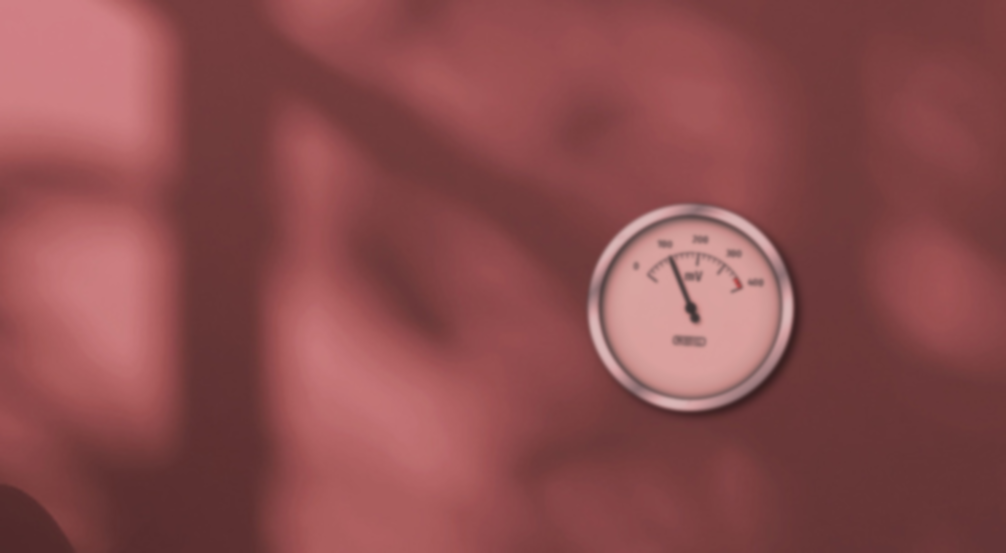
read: 100 mV
